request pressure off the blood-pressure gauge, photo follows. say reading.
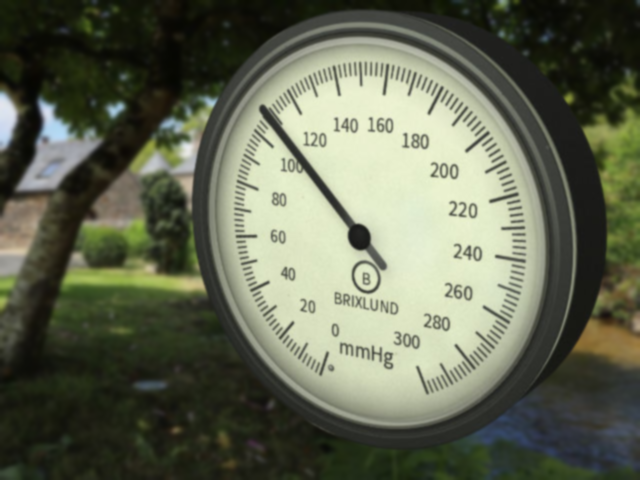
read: 110 mmHg
